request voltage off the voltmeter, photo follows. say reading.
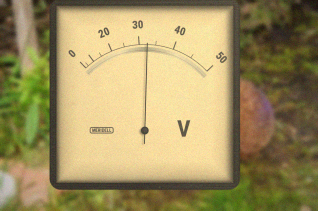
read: 32.5 V
